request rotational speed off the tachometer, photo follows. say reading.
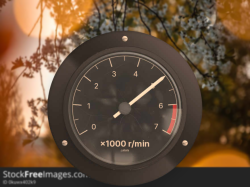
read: 5000 rpm
